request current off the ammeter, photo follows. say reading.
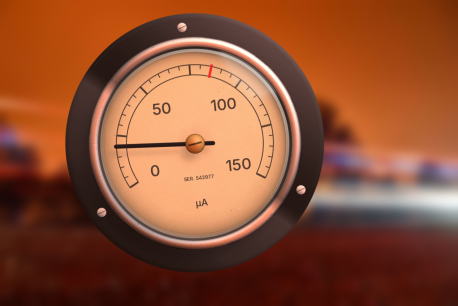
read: 20 µA
